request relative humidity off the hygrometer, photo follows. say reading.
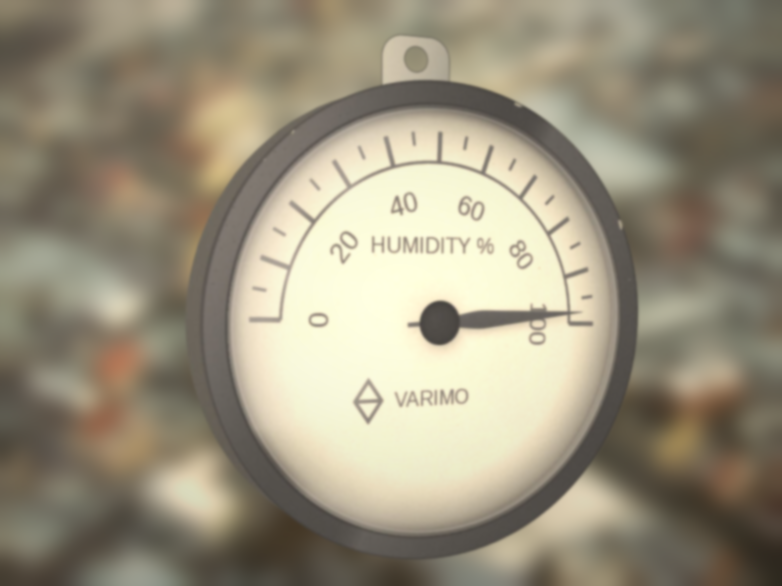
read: 97.5 %
